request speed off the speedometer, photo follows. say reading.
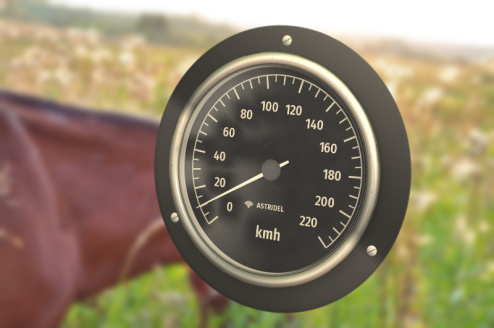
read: 10 km/h
